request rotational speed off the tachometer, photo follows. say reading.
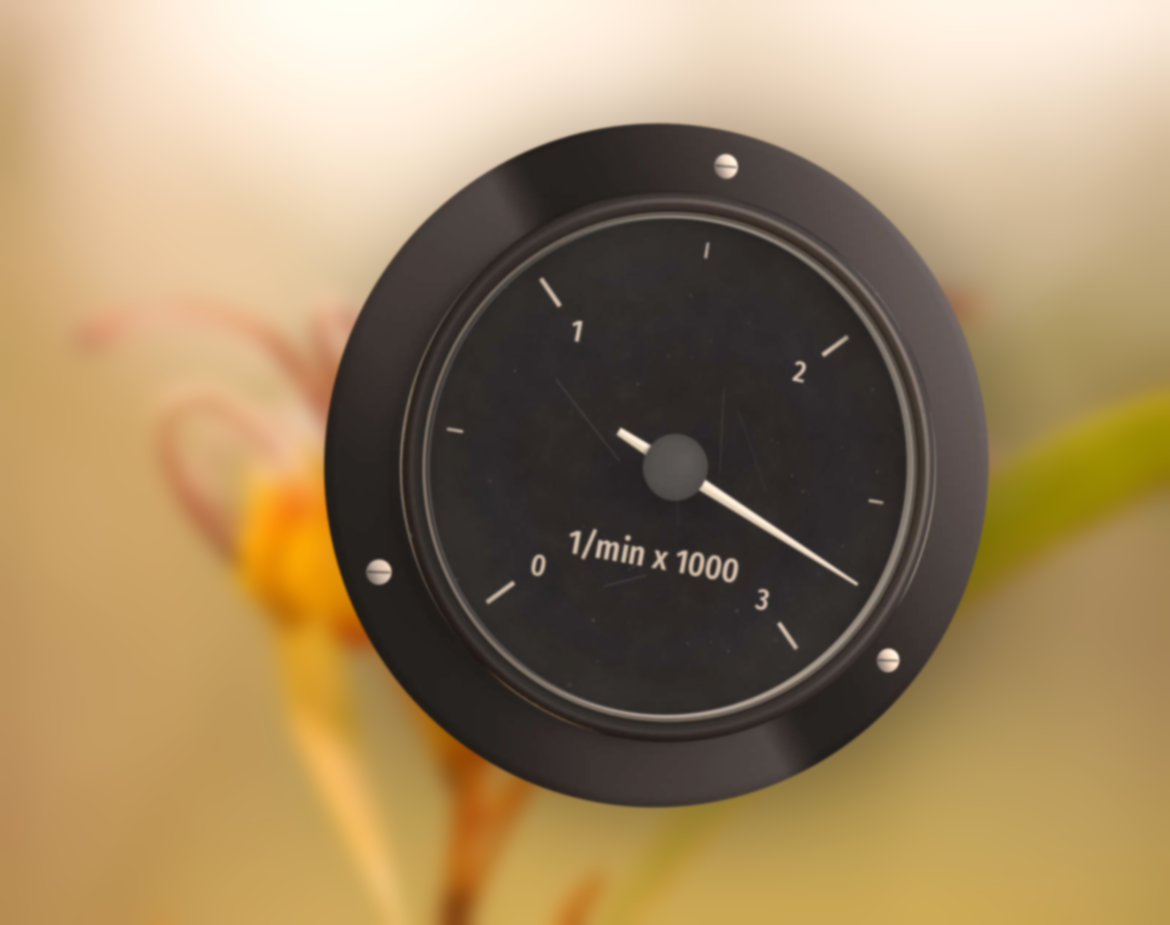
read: 2750 rpm
